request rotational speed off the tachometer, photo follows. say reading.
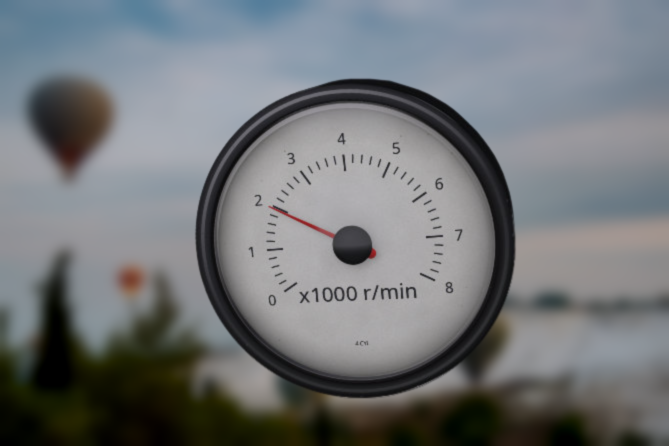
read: 2000 rpm
